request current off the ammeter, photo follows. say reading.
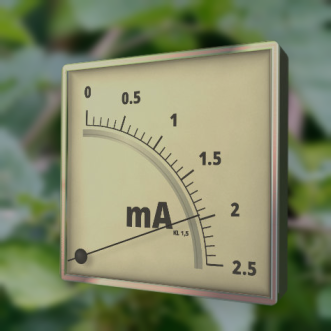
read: 1.95 mA
